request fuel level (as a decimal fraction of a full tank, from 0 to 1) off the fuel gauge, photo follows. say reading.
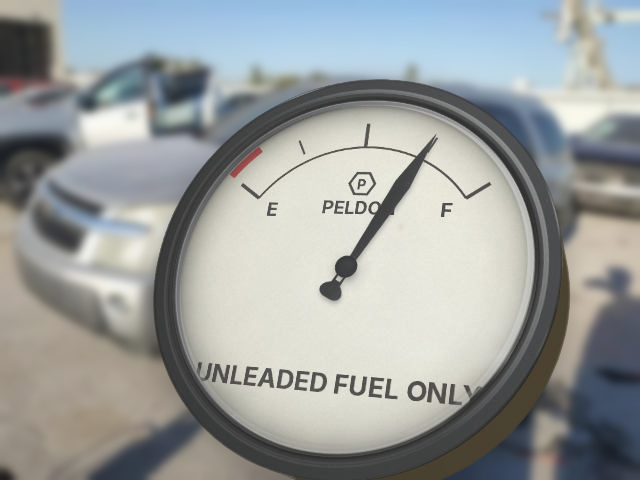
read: 0.75
